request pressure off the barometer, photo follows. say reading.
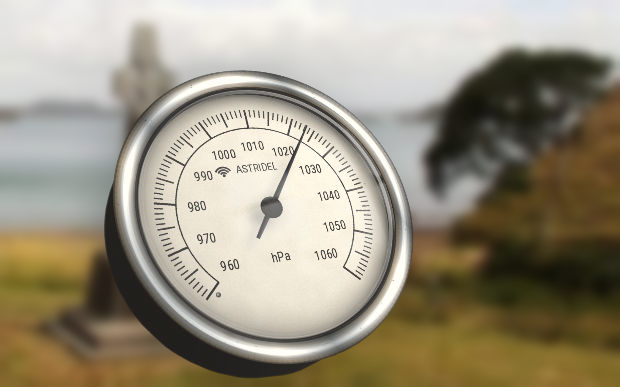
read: 1023 hPa
